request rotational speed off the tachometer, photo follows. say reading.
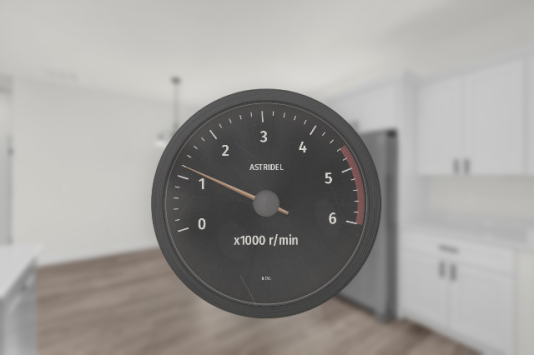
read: 1200 rpm
